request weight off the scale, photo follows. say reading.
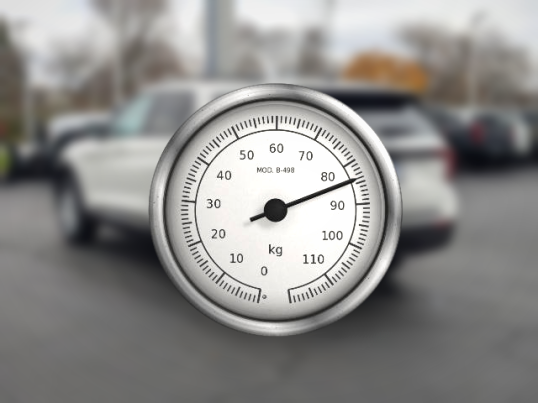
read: 84 kg
